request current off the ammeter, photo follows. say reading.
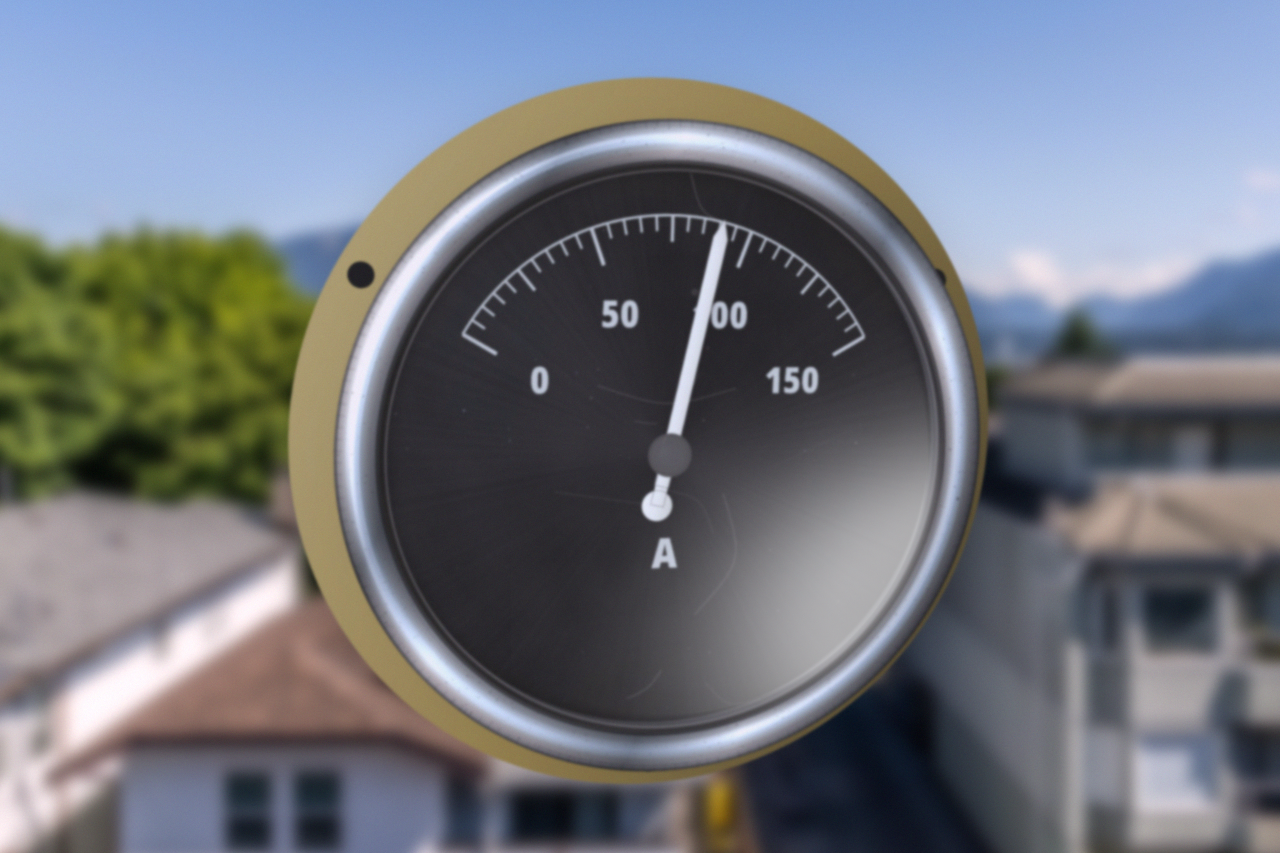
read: 90 A
